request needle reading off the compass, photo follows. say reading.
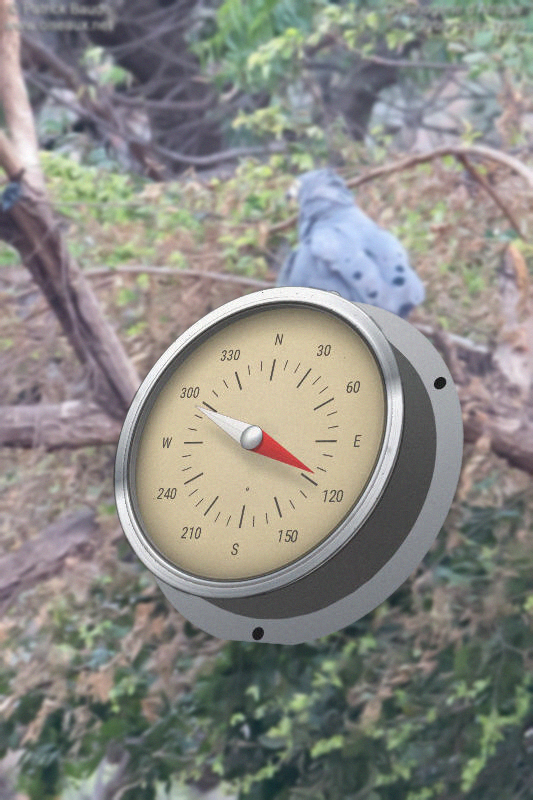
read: 115 °
